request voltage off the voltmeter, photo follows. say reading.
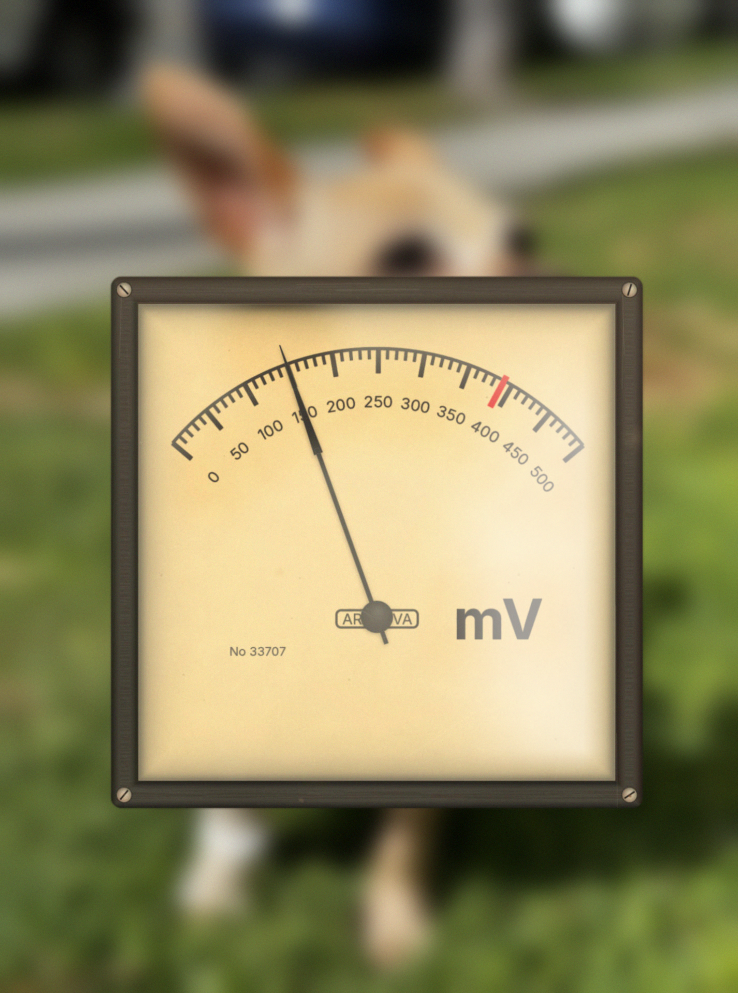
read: 150 mV
